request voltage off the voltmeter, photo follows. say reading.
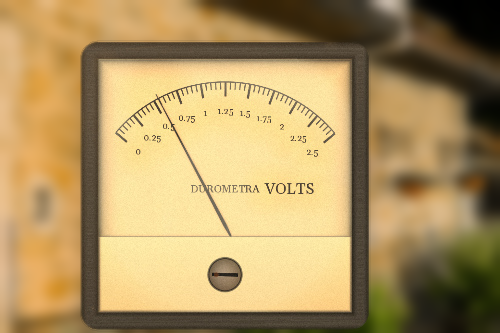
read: 0.55 V
